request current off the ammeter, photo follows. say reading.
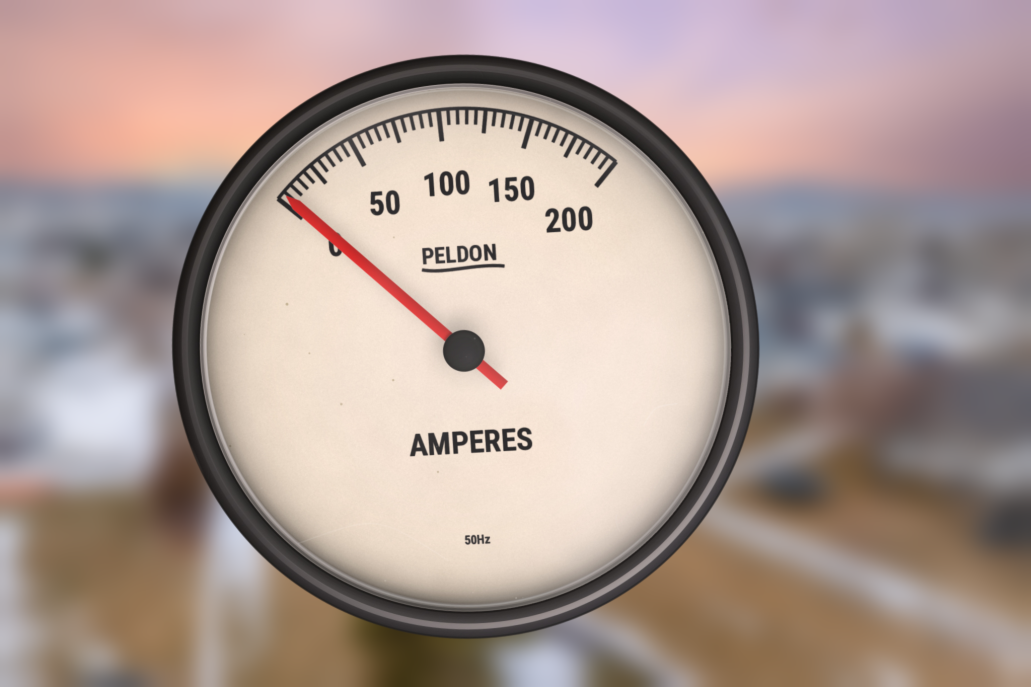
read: 5 A
